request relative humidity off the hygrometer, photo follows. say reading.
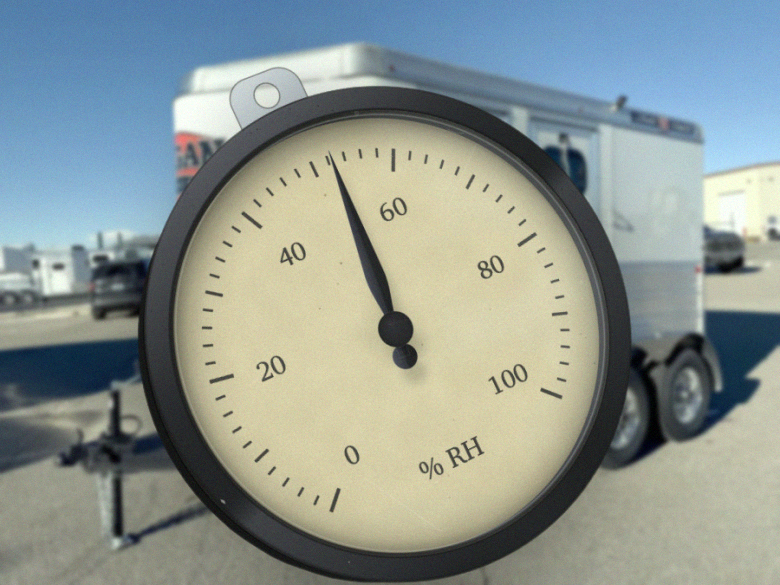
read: 52 %
